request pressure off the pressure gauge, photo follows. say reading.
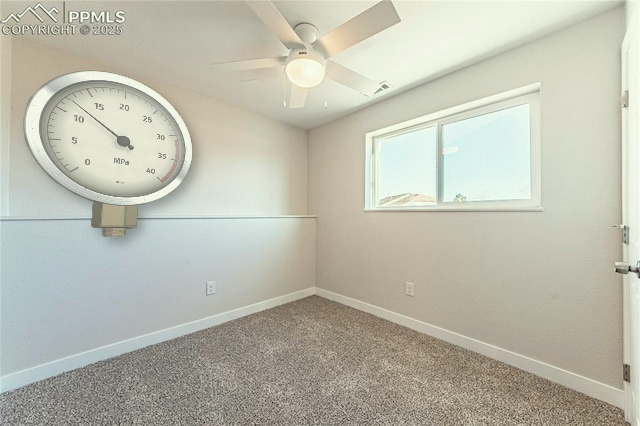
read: 12 MPa
